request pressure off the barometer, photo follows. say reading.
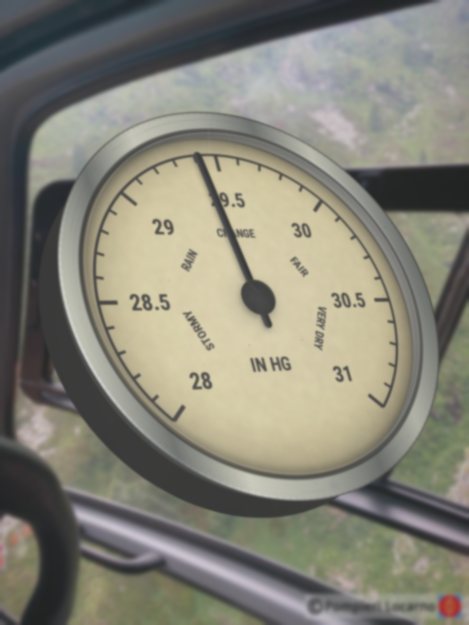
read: 29.4 inHg
